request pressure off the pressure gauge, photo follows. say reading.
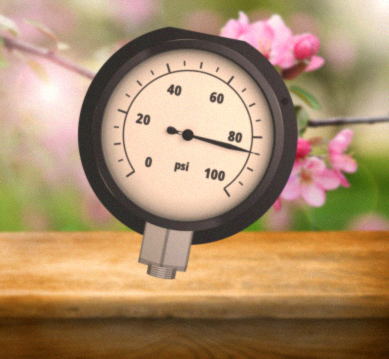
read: 85 psi
